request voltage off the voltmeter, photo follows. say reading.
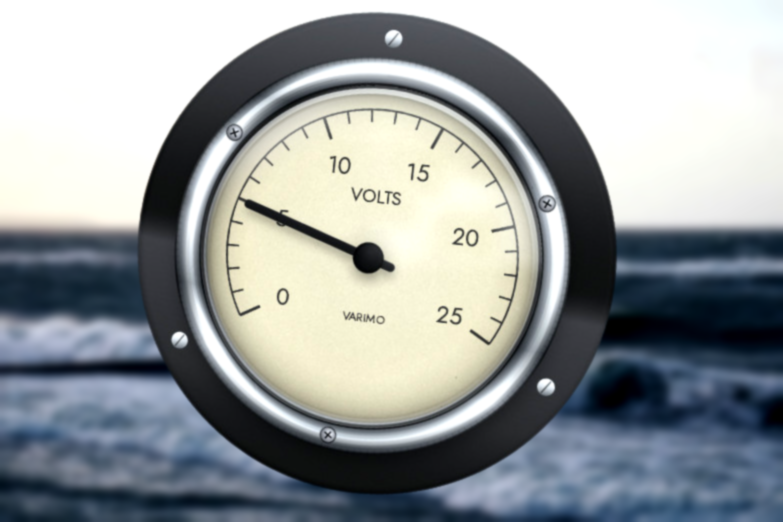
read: 5 V
